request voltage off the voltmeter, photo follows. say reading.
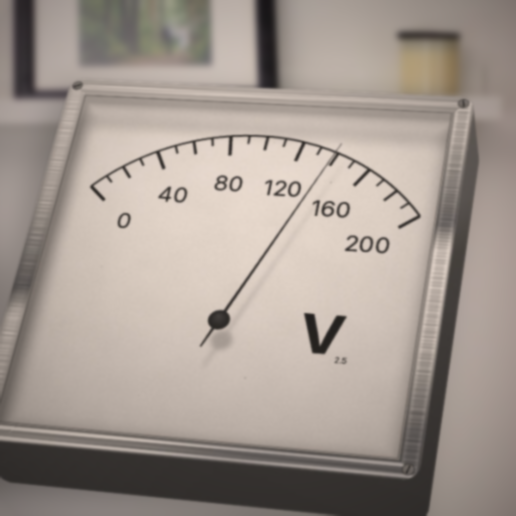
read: 140 V
